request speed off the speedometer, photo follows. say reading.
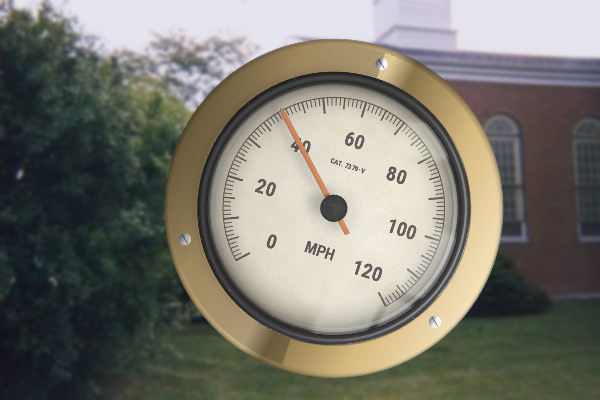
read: 40 mph
